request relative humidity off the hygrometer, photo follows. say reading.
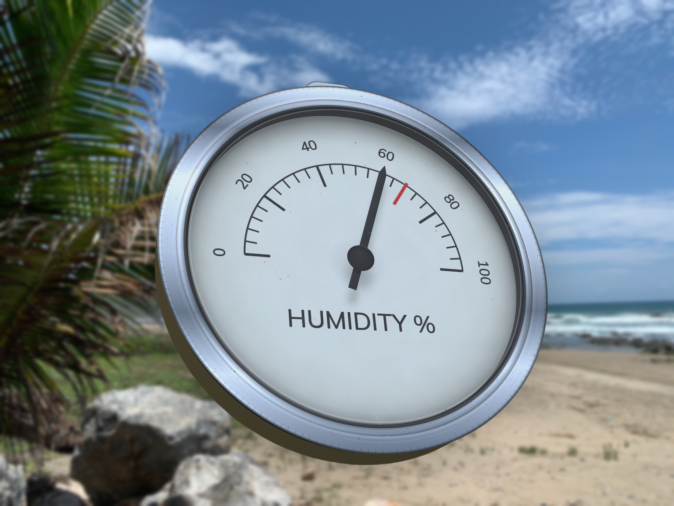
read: 60 %
